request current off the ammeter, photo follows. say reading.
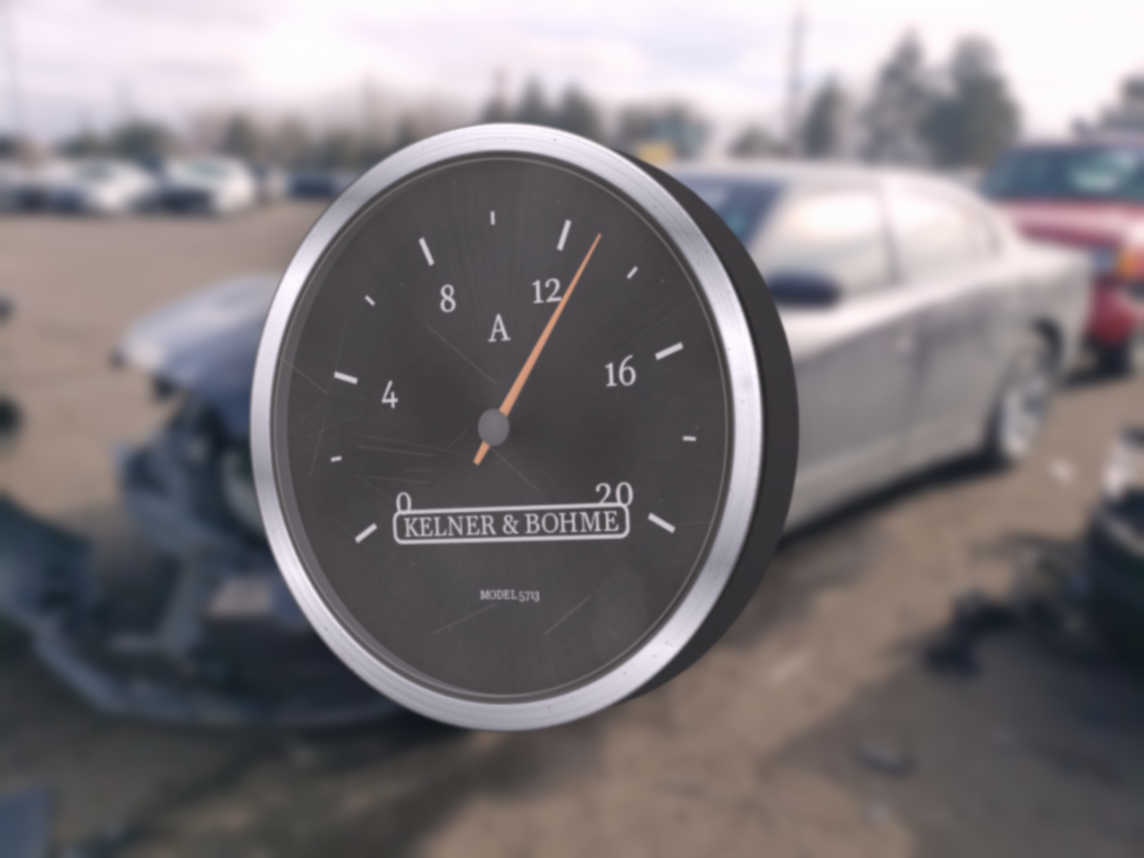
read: 13 A
